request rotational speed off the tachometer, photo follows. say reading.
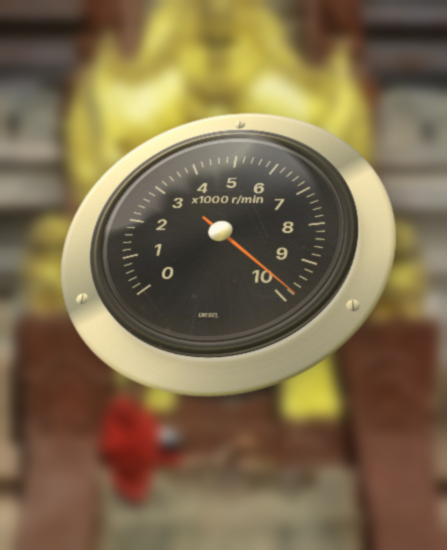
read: 9800 rpm
